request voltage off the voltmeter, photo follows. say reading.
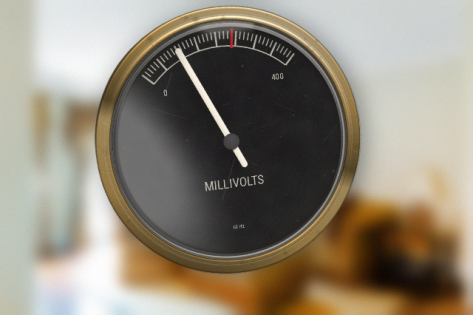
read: 100 mV
